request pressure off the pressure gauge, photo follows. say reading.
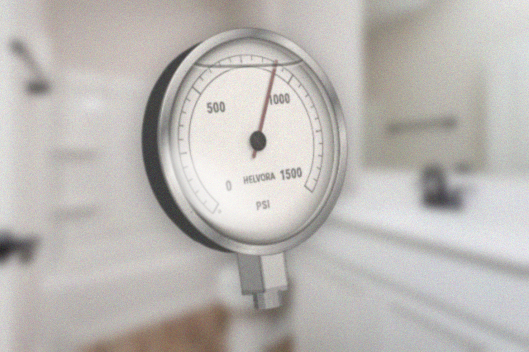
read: 900 psi
